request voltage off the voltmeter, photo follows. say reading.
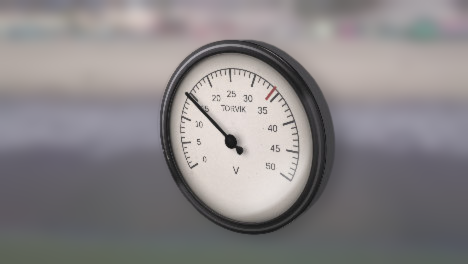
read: 15 V
